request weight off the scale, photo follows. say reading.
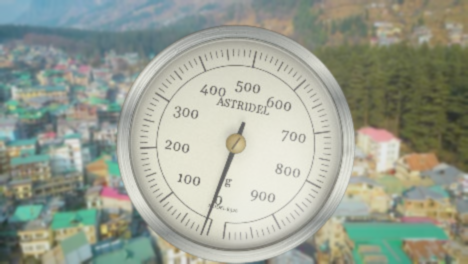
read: 10 g
